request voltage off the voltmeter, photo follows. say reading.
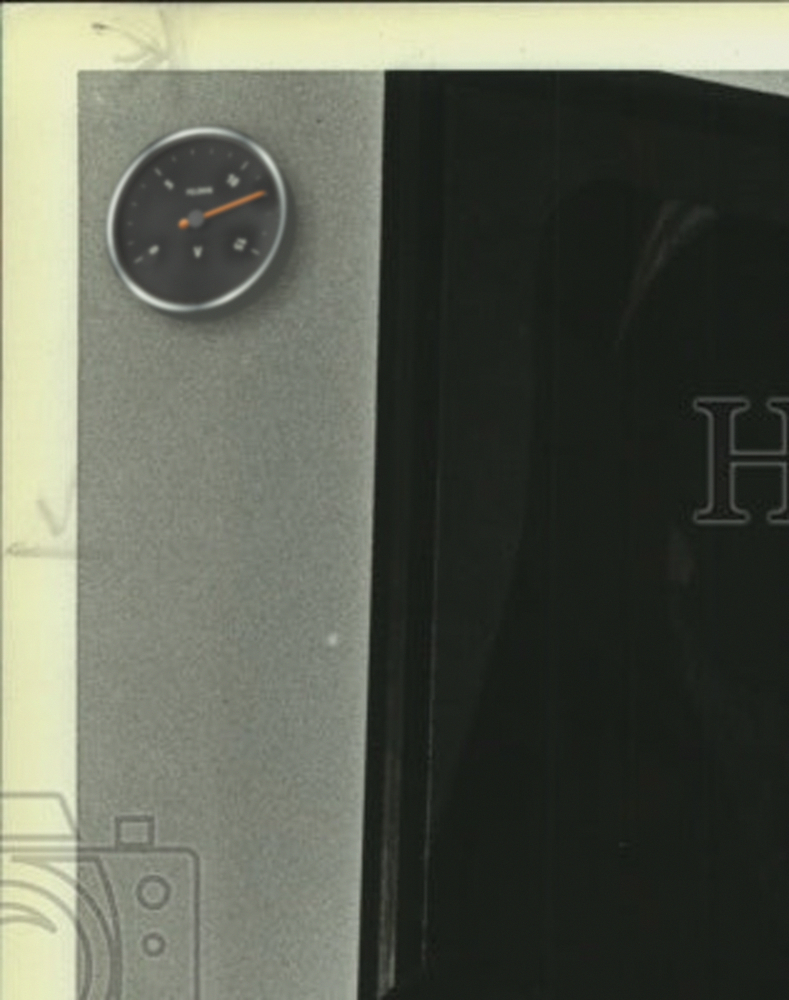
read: 12 V
